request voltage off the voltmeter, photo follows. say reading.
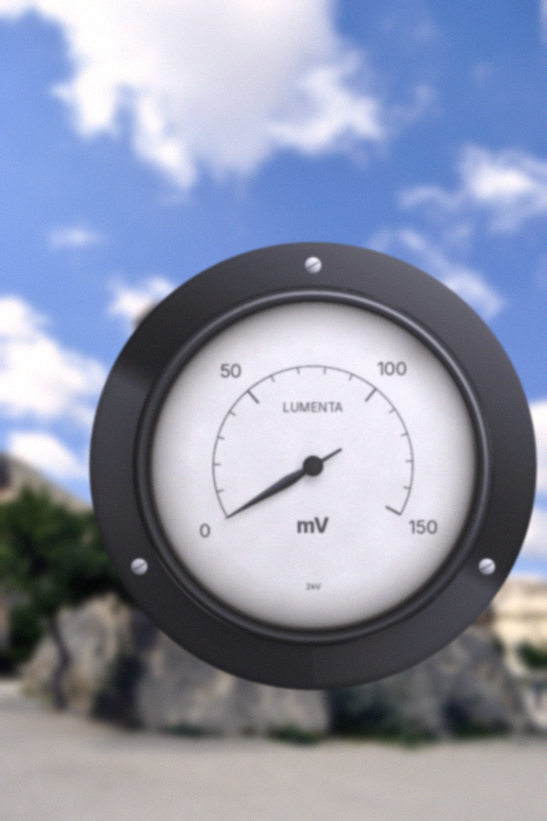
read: 0 mV
